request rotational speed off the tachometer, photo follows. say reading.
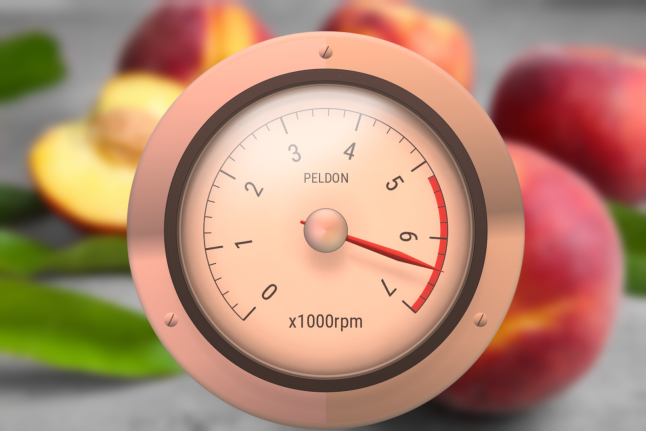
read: 6400 rpm
